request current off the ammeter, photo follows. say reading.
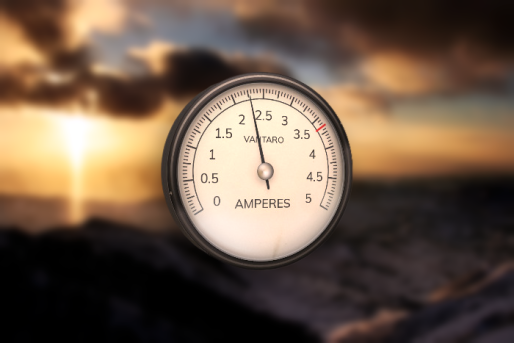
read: 2.25 A
